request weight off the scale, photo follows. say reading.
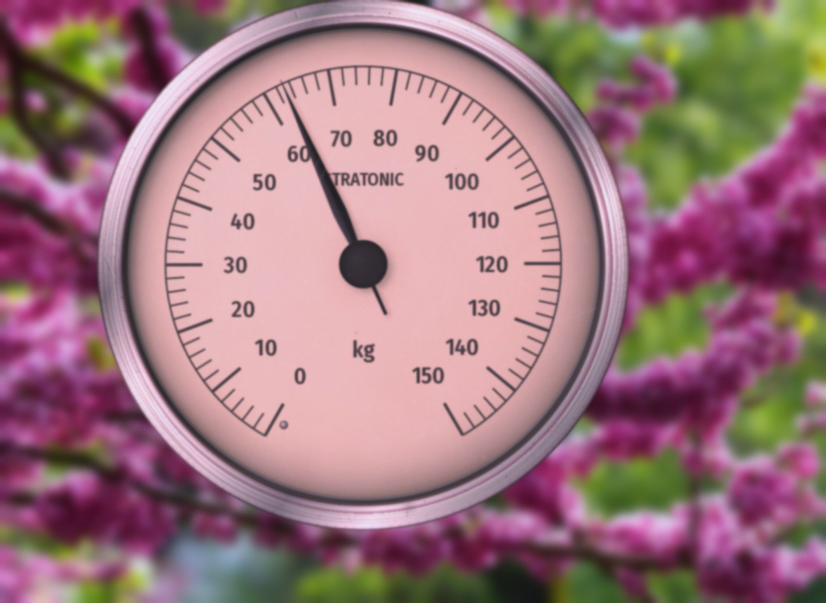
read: 63 kg
